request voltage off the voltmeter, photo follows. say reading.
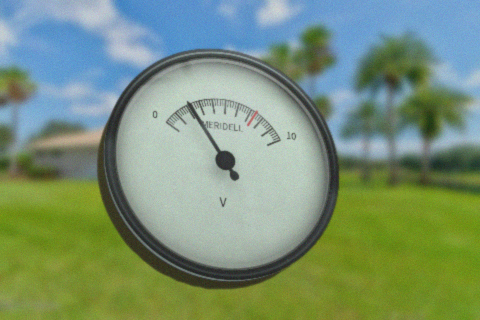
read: 2 V
